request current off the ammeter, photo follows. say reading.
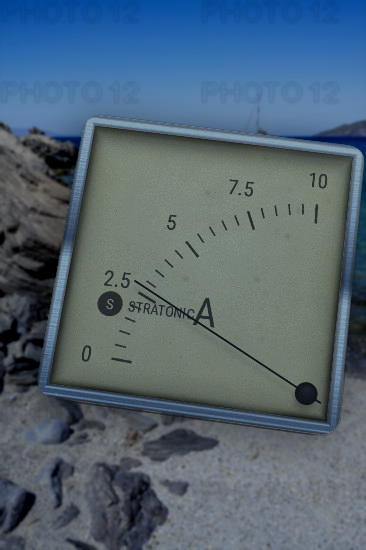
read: 2.75 A
